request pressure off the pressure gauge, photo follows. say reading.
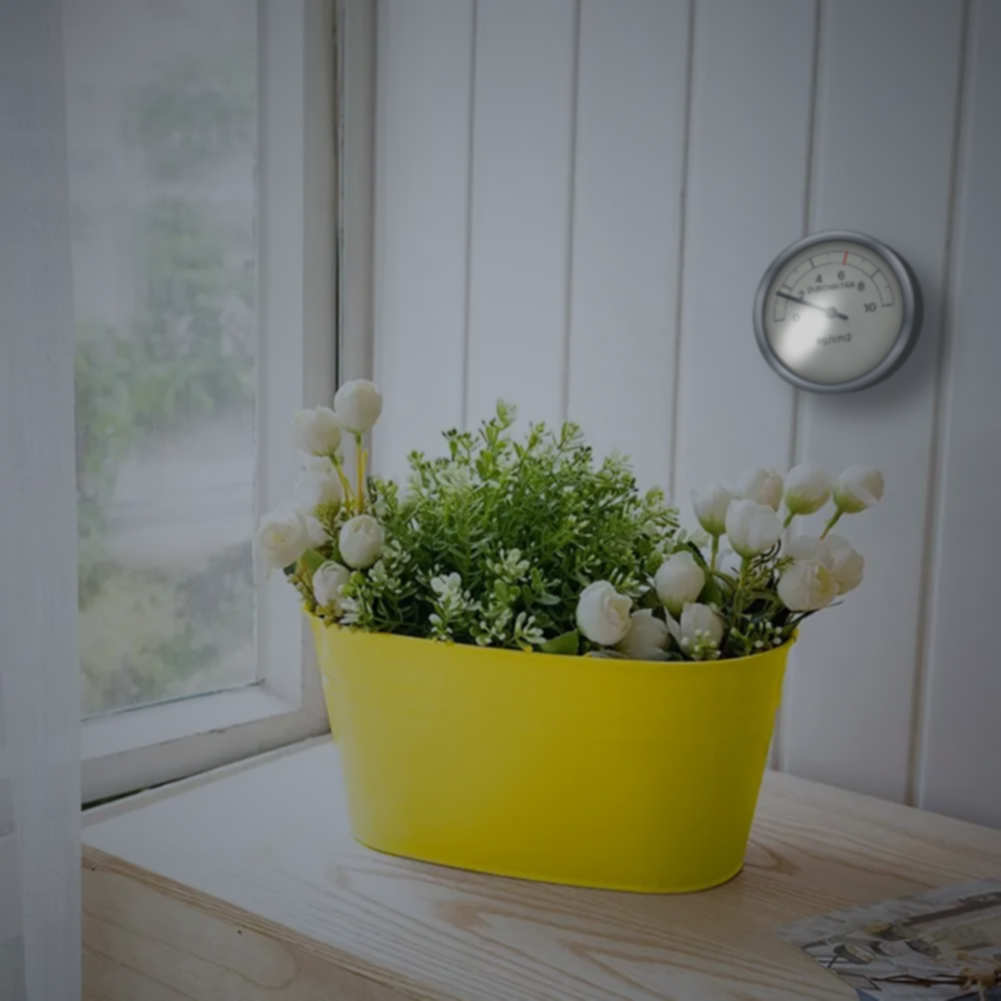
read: 1.5 kg/cm²
